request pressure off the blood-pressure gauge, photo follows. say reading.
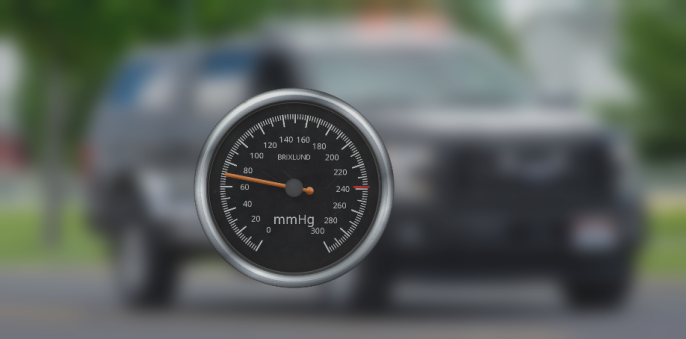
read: 70 mmHg
